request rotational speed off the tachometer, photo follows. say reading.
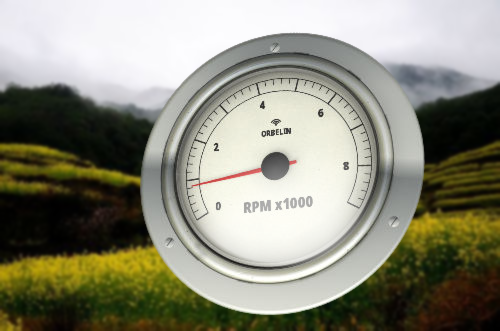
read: 800 rpm
